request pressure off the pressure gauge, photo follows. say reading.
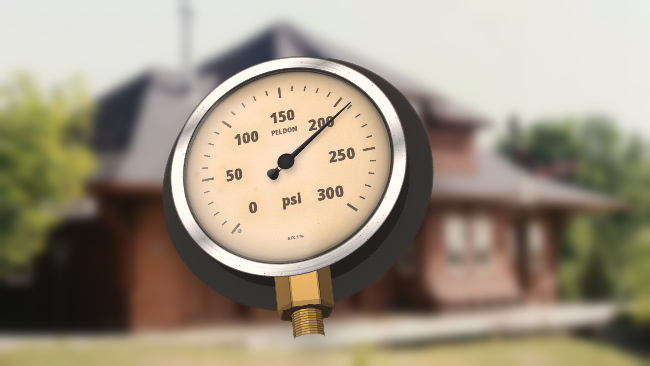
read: 210 psi
